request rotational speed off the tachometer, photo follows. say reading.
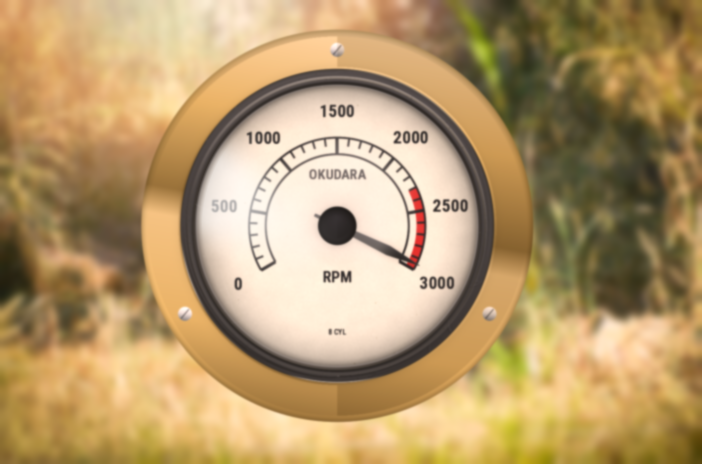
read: 2950 rpm
